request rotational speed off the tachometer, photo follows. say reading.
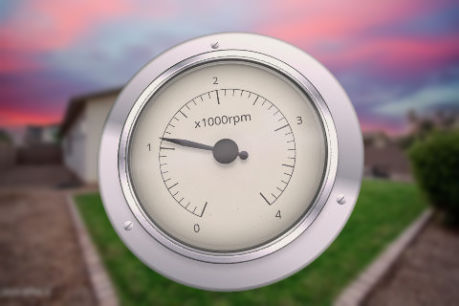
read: 1100 rpm
